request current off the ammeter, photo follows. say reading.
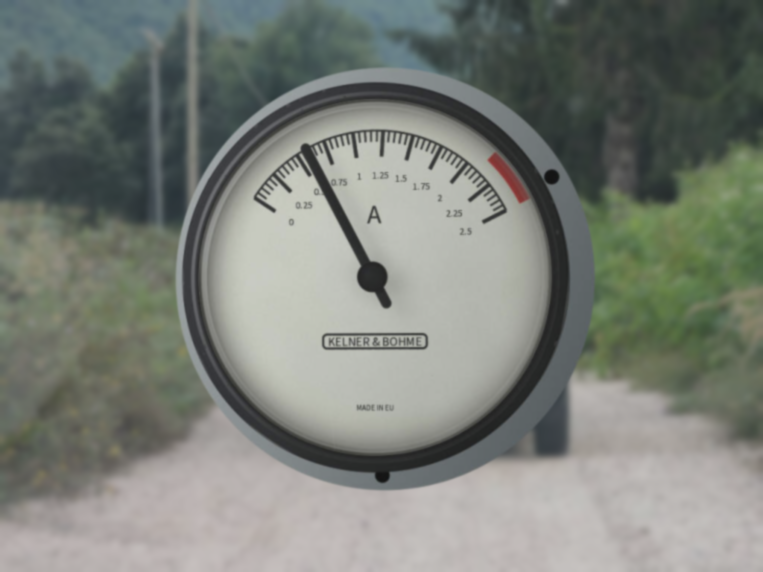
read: 0.6 A
